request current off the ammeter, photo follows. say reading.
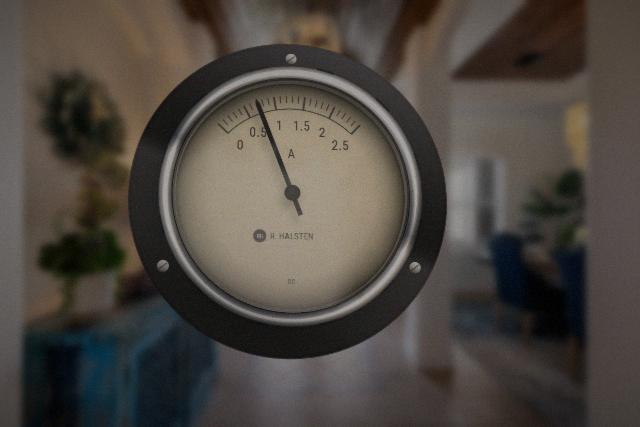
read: 0.7 A
